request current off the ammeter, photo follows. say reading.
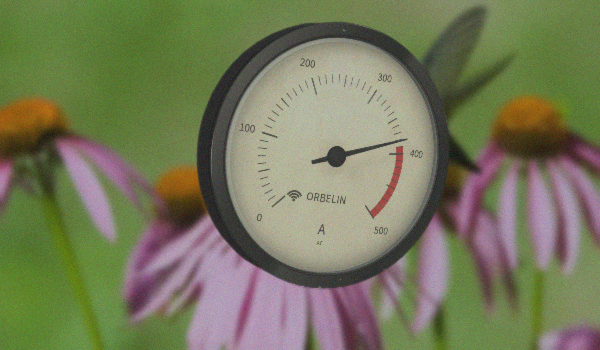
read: 380 A
